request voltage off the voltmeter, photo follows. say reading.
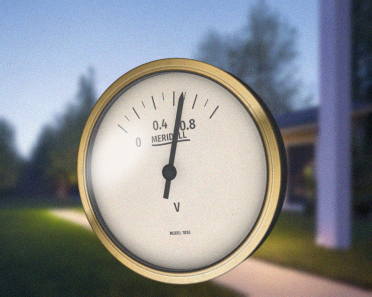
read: 0.7 V
